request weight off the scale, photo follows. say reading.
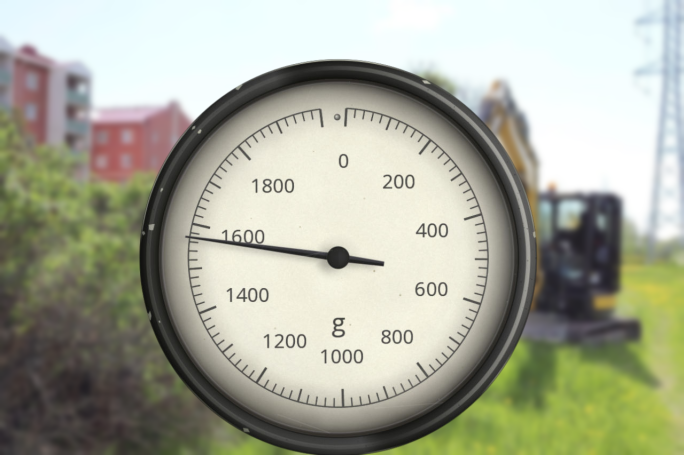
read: 1570 g
